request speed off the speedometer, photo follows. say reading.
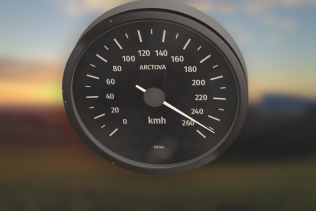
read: 250 km/h
